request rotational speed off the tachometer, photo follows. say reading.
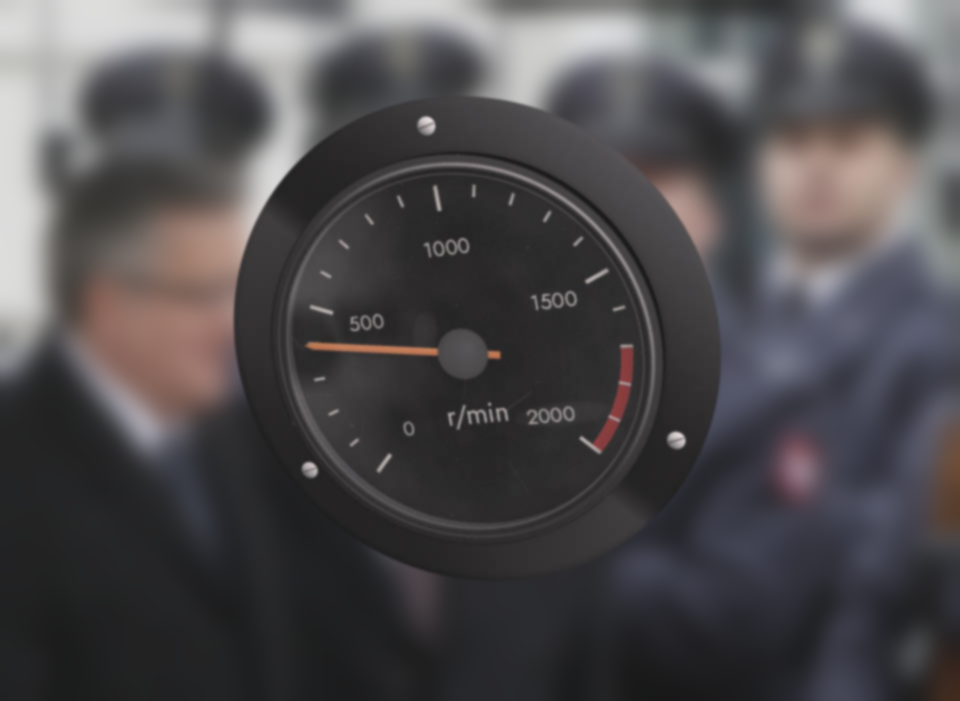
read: 400 rpm
